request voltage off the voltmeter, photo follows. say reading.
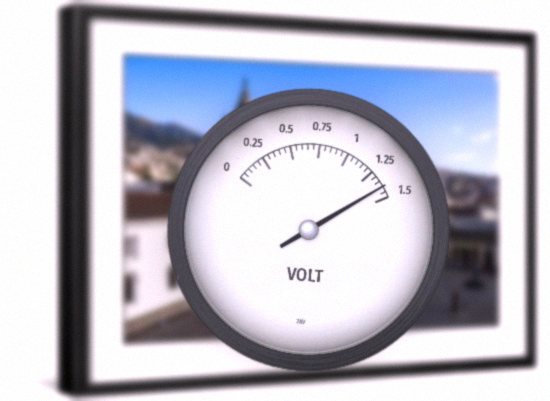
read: 1.4 V
